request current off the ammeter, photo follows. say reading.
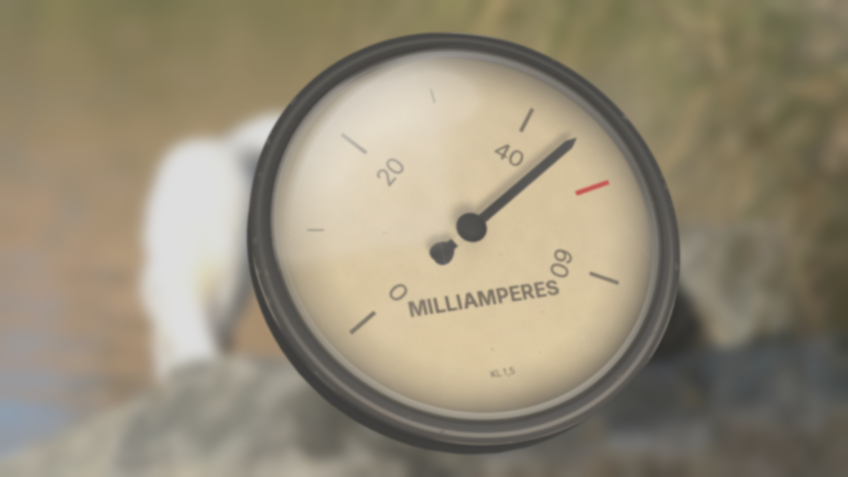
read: 45 mA
